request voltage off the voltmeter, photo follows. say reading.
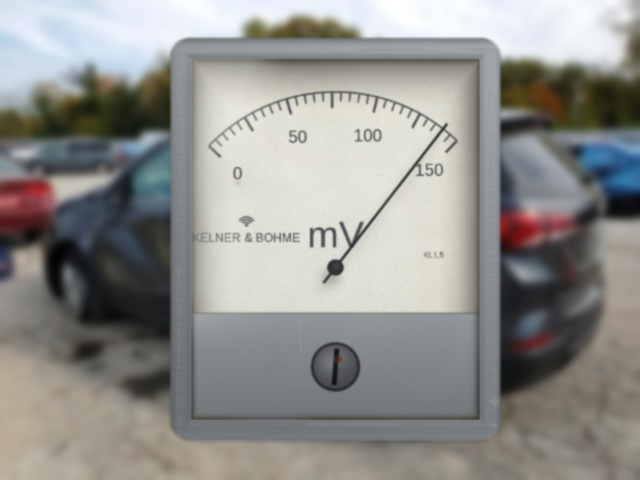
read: 140 mV
